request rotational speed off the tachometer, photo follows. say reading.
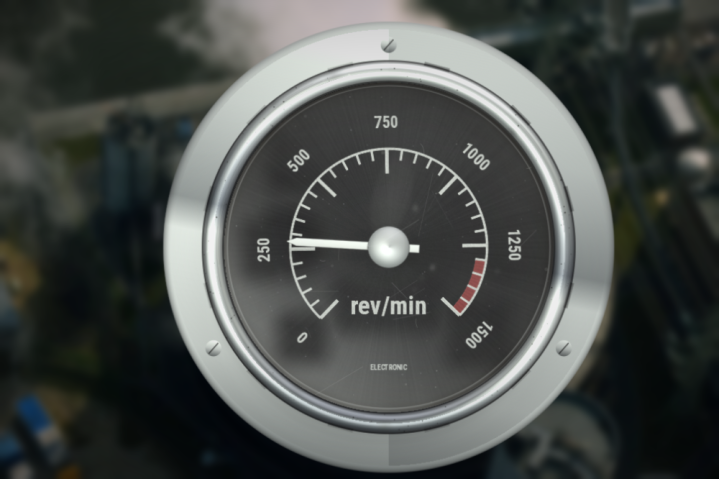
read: 275 rpm
